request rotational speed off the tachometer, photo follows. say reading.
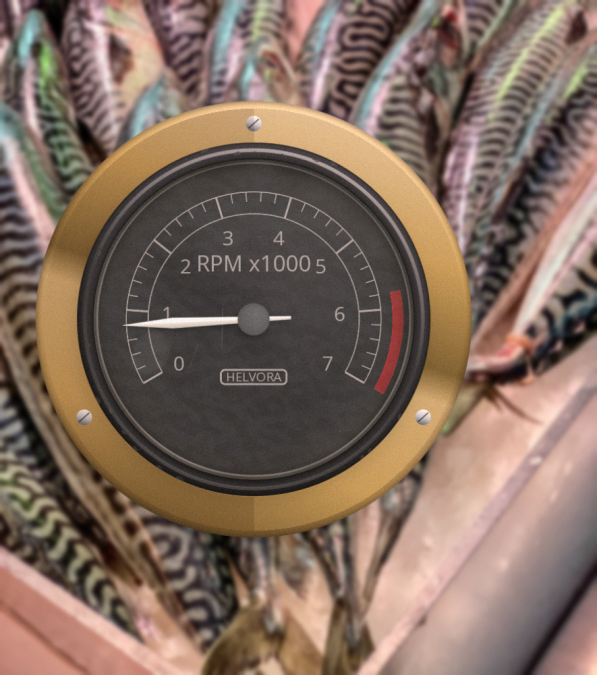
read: 800 rpm
